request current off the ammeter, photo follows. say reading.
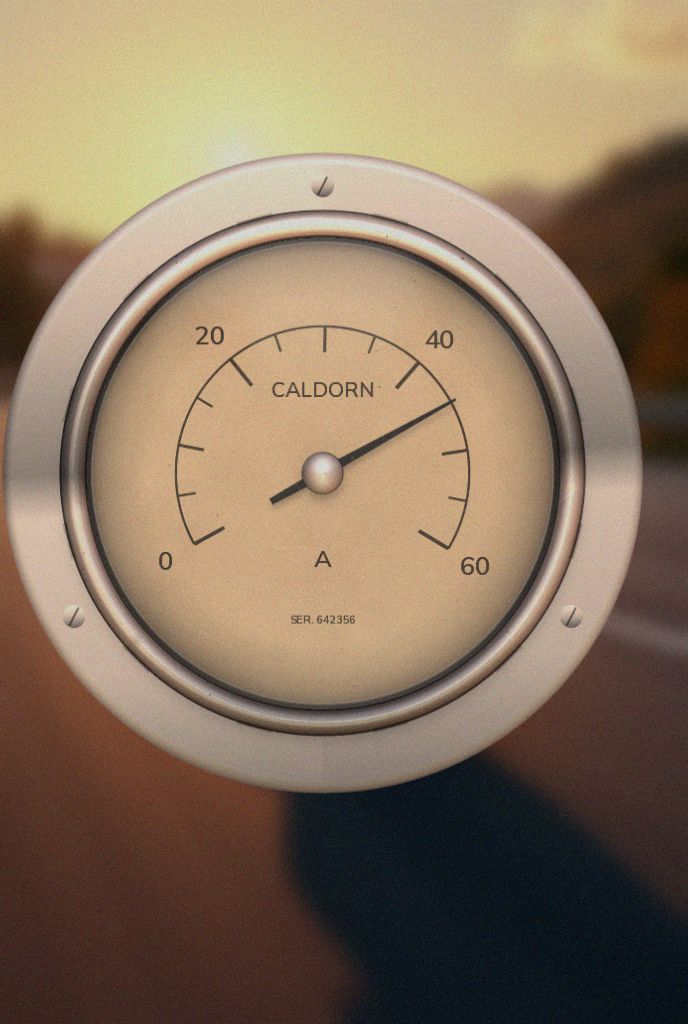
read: 45 A
